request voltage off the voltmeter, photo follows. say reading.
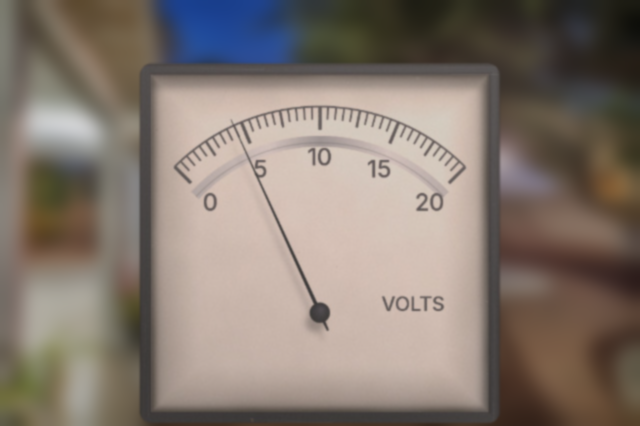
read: 4.5 V
